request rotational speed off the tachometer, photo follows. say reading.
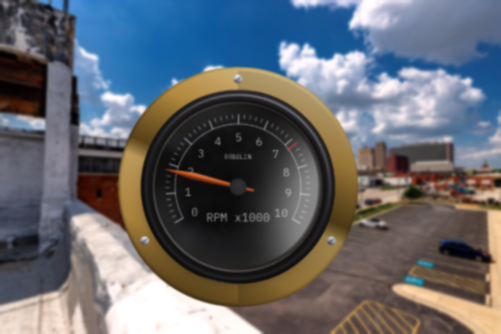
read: 1800 rpm
